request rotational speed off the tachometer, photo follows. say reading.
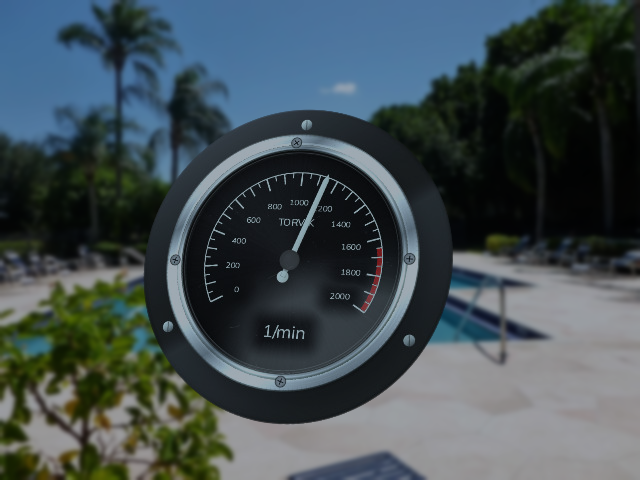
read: 1150 rpm
